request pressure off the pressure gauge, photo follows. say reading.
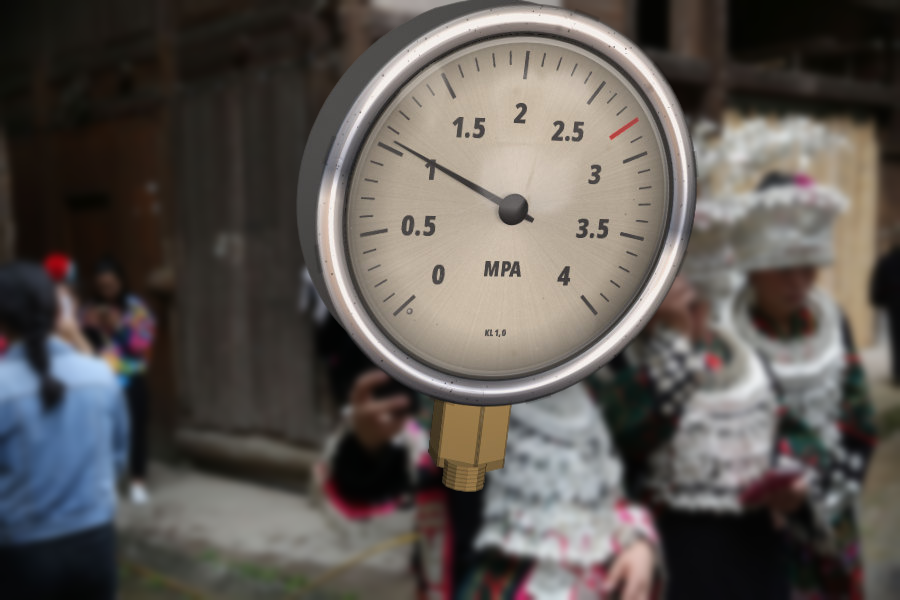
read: 1.05 MPa
